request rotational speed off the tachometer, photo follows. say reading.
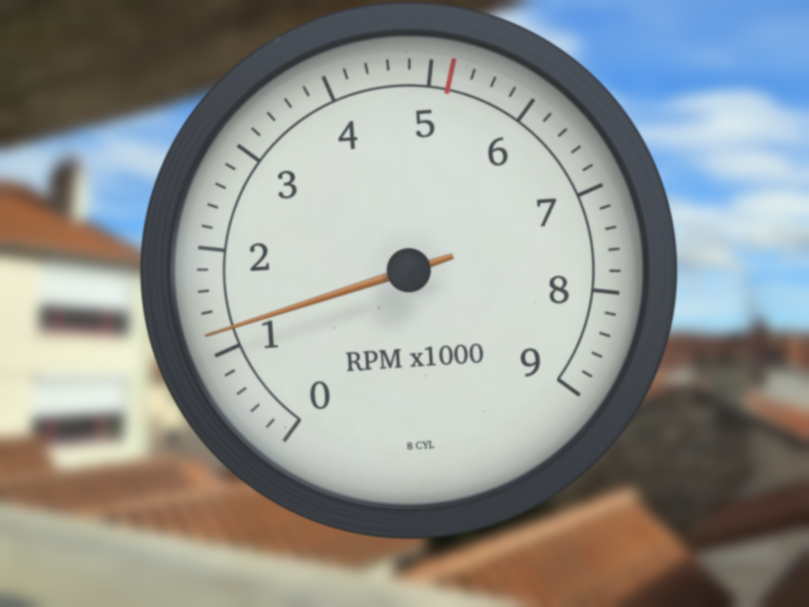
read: 1200 rpm
